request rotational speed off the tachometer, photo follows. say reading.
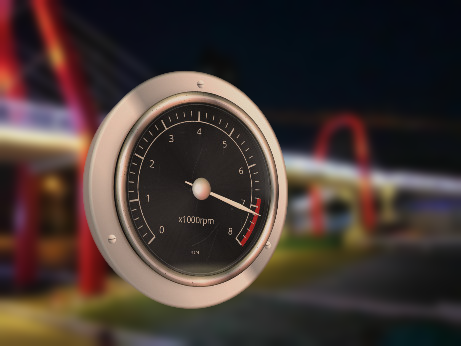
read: 7200 rpm
